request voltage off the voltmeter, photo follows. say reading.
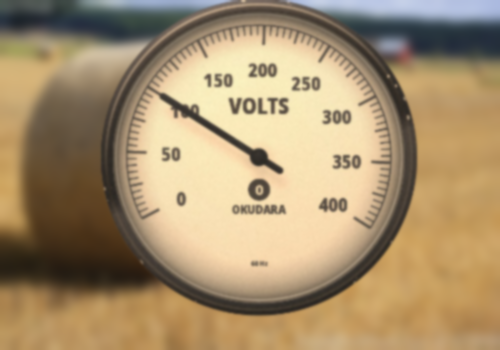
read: 100 V
